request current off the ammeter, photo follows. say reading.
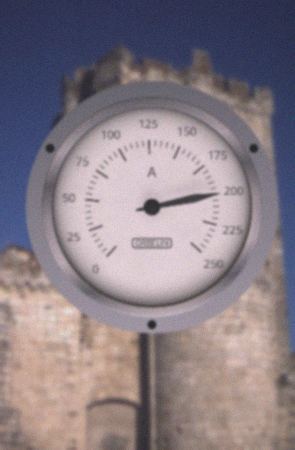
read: 200 A
